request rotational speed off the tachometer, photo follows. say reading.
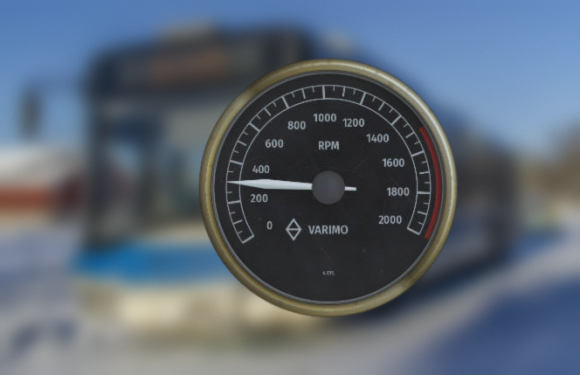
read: 300 rpm
